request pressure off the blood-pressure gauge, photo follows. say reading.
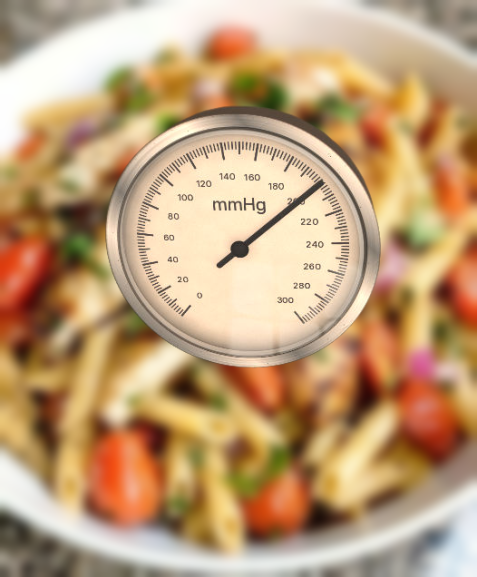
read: 200 mmHg
